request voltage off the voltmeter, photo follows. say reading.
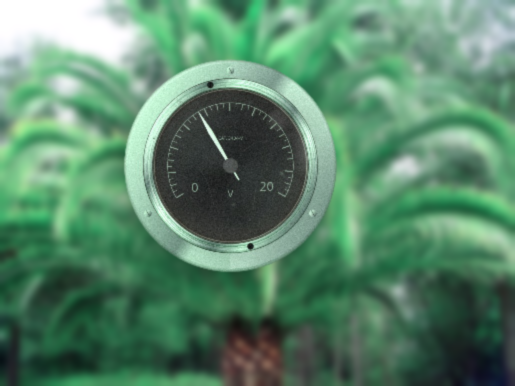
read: 7.5 V
